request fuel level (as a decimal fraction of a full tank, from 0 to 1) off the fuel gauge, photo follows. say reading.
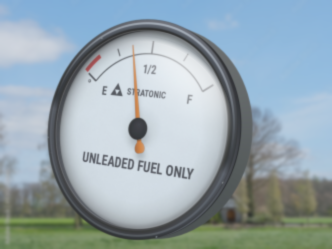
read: 0.375
